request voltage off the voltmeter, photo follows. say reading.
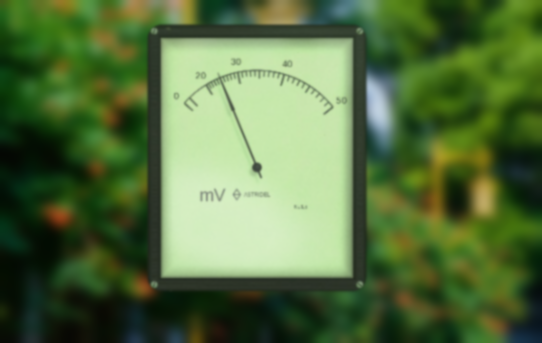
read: 25 mV
